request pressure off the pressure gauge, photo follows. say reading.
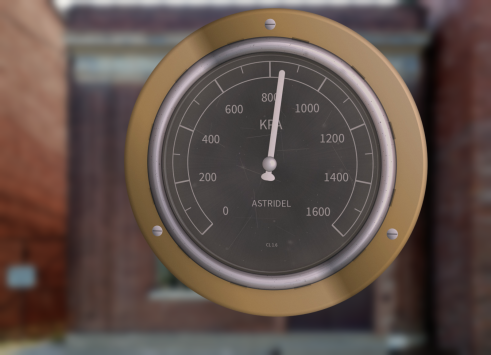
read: 850 kPa
